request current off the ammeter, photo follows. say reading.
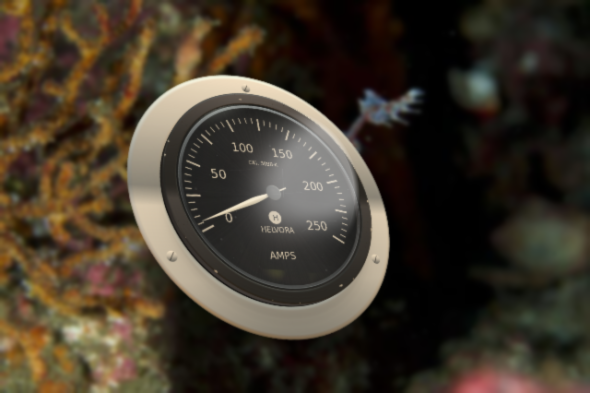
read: 5 A
